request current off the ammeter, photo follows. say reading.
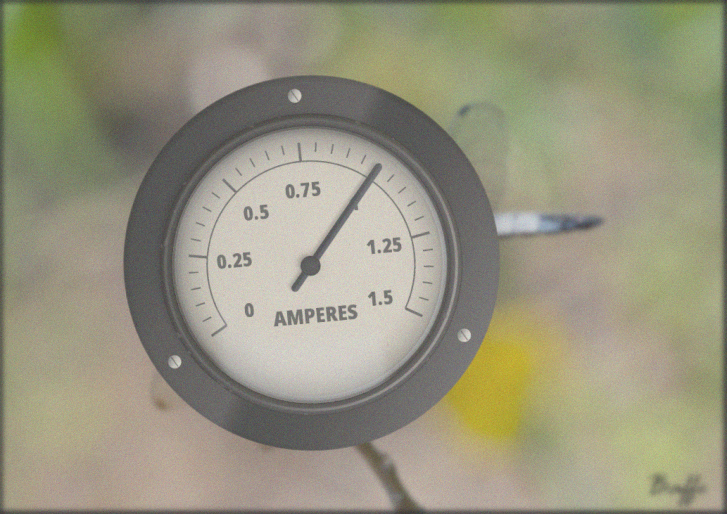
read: 1 A
